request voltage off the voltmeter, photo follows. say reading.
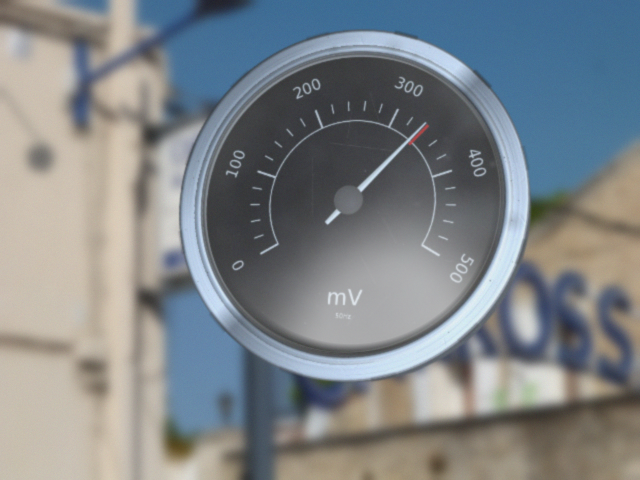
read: 340 mV
